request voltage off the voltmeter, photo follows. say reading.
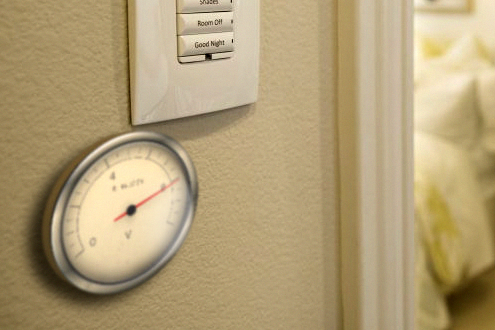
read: 8 V
